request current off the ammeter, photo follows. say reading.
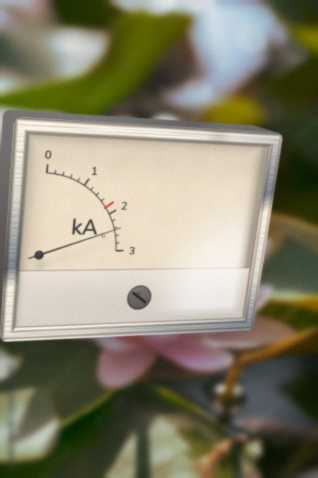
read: 2.4 kA
